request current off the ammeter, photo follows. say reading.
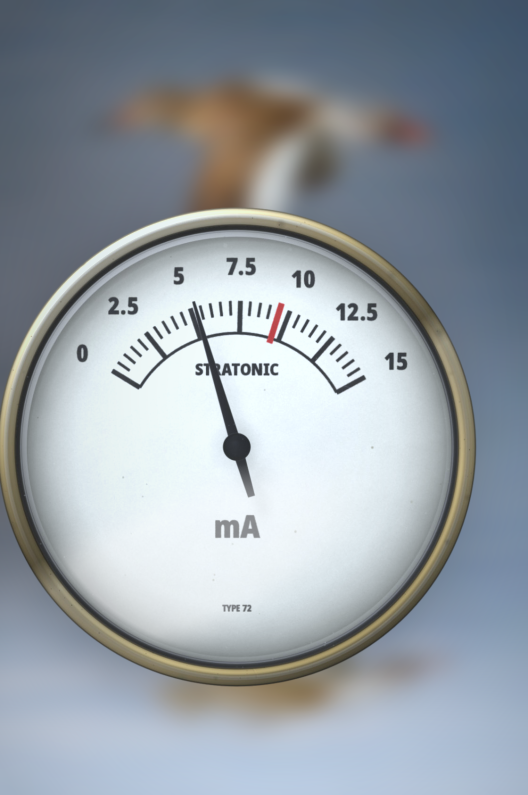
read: 5.25 mA
